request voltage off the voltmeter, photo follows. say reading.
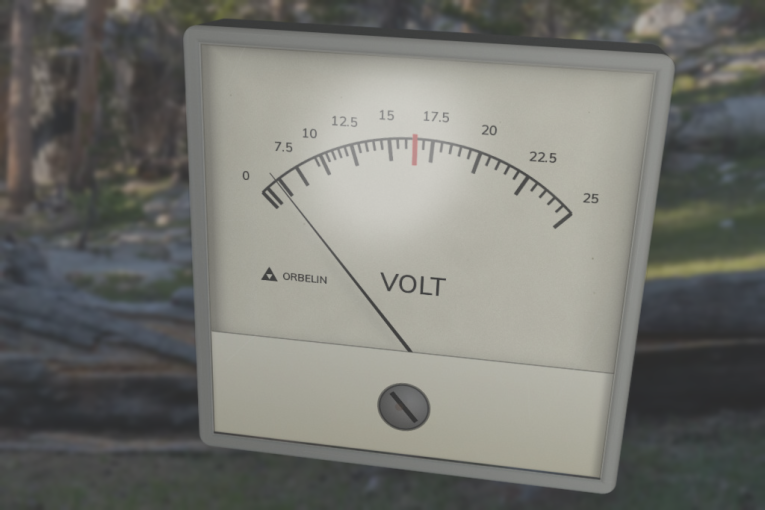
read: 5 V
